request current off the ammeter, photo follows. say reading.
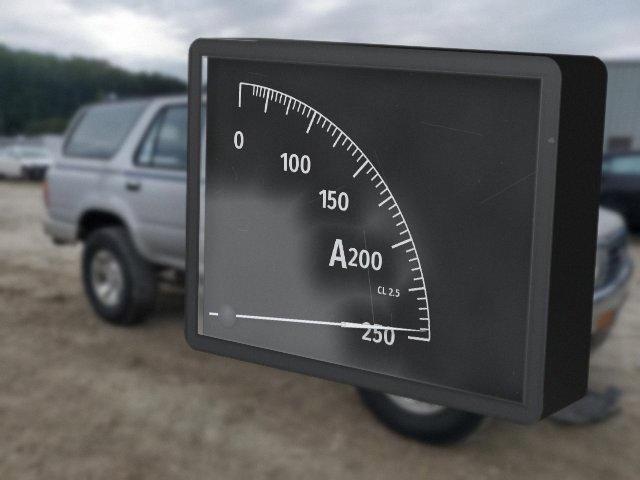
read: 245 A
